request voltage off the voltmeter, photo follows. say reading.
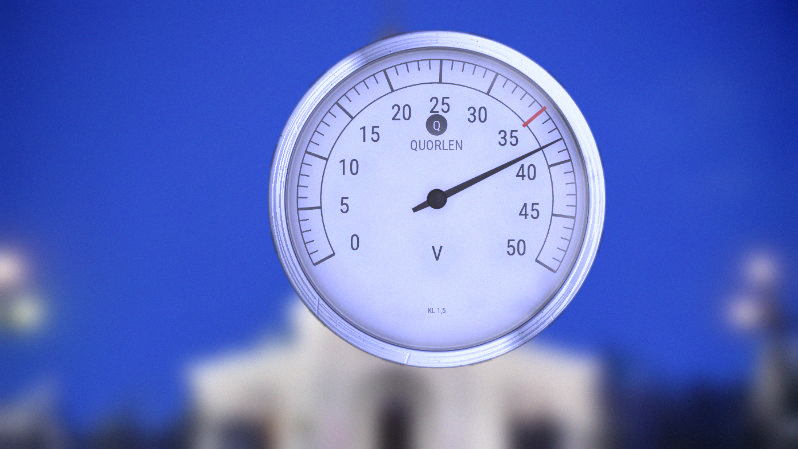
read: 38 V
